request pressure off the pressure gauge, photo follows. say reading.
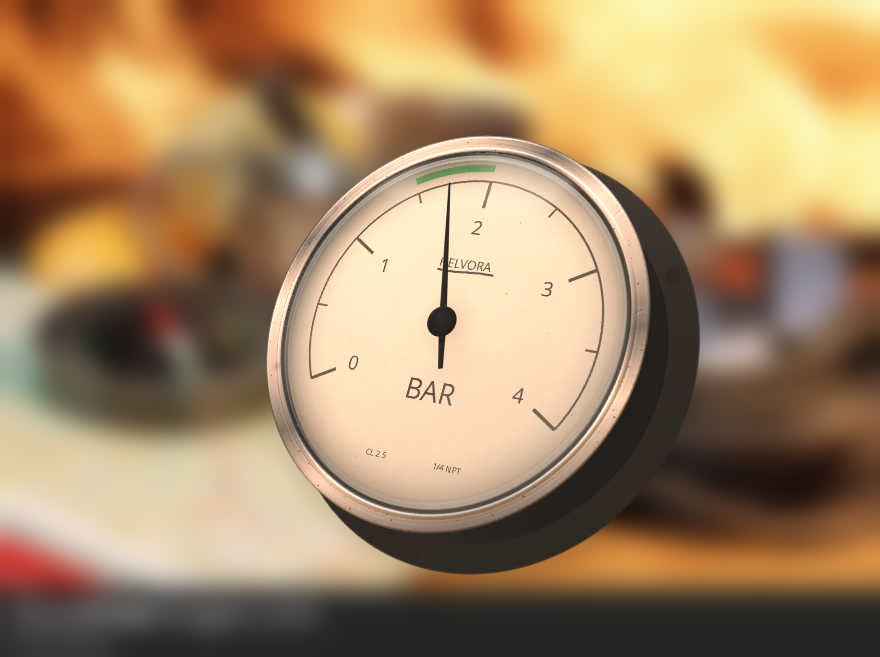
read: 1.75 bar
